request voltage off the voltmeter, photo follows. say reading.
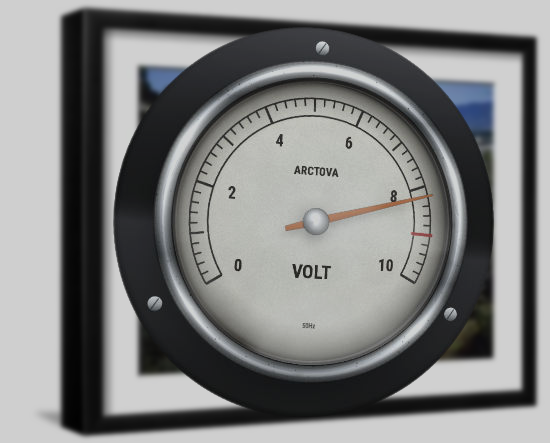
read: 8.2 V
